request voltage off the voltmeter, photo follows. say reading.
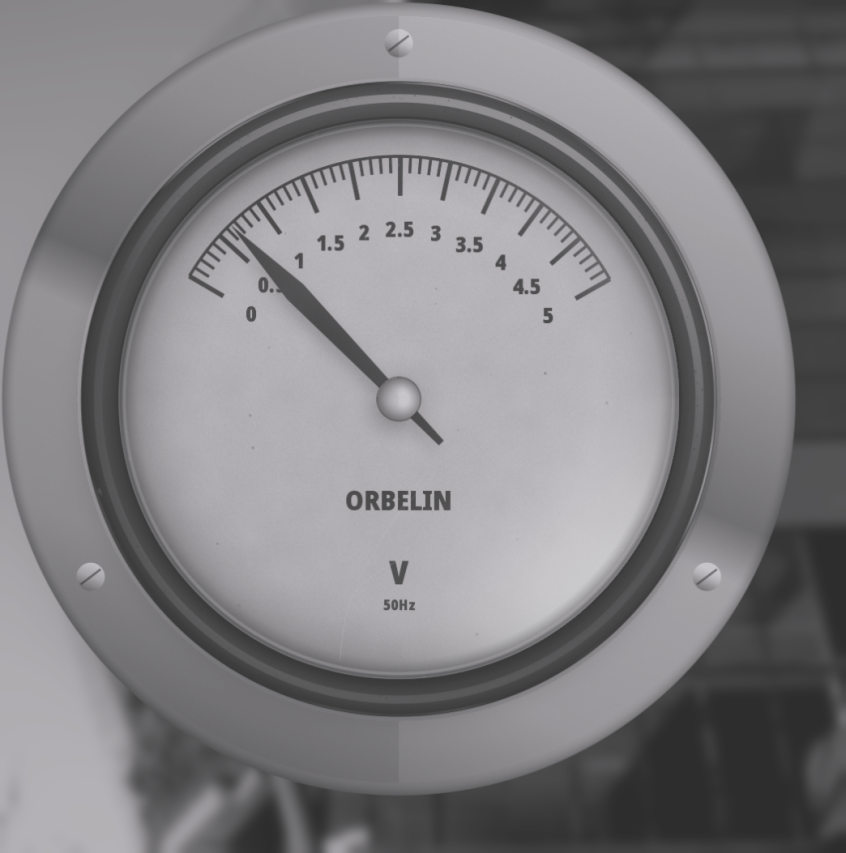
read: 0.65 V
